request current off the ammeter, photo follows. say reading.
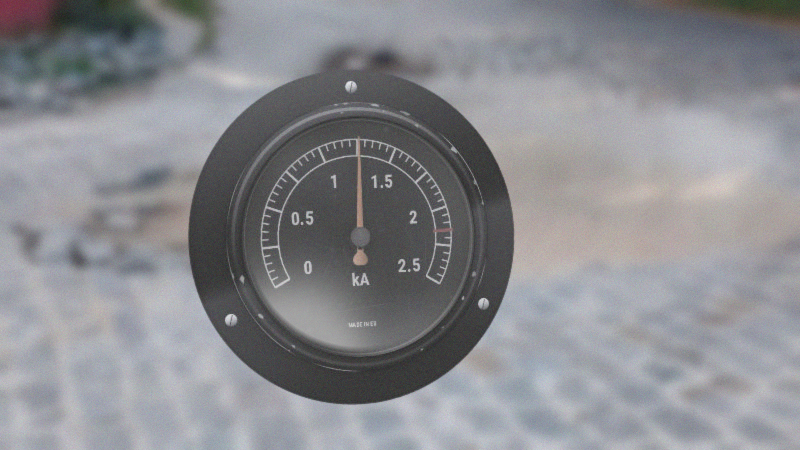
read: 1.25 kA
